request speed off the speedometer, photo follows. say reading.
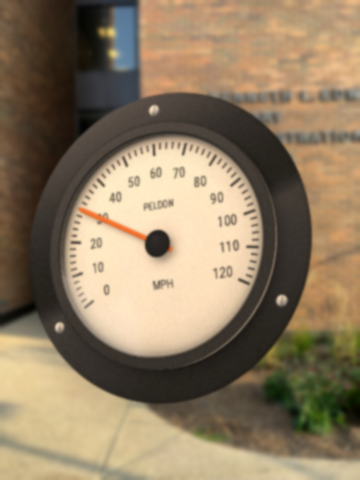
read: 30 mph
